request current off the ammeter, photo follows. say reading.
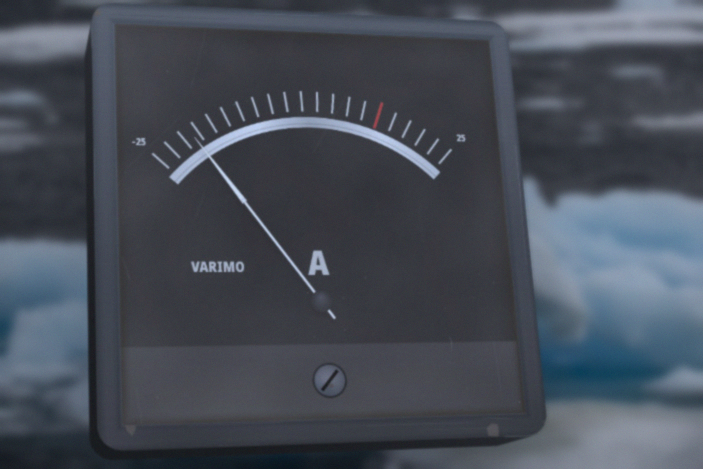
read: -18.75 A
